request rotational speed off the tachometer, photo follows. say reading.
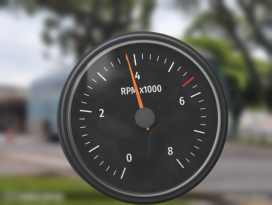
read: 3800 rpm
